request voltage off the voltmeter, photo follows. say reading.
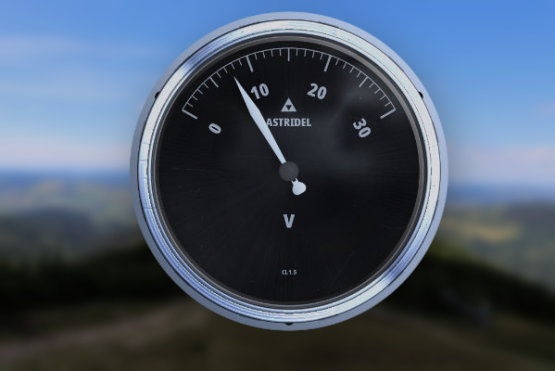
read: 7.5 V
